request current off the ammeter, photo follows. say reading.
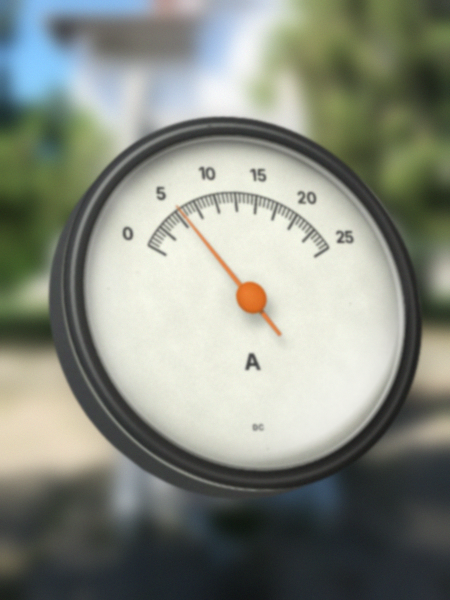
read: 5 A
